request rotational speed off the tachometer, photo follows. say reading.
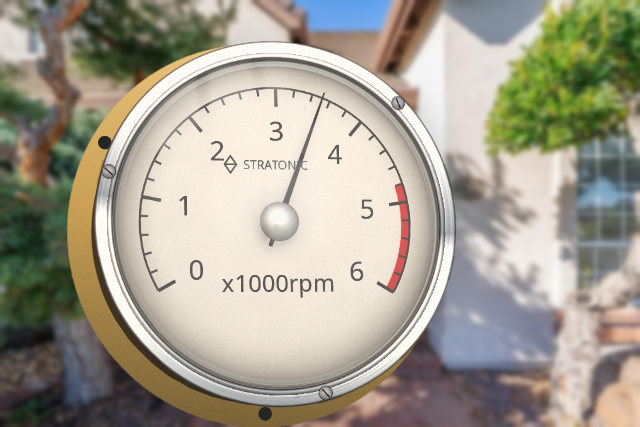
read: 3500 rpm
